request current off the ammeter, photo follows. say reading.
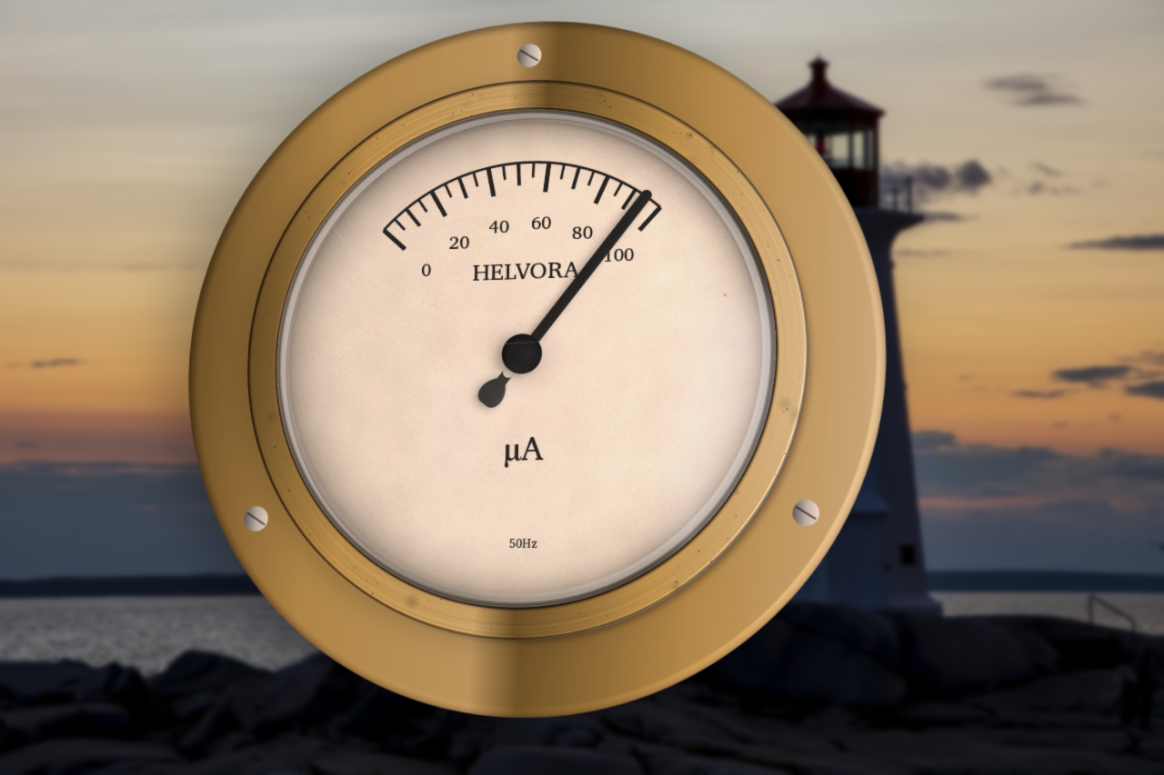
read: 95 µA
